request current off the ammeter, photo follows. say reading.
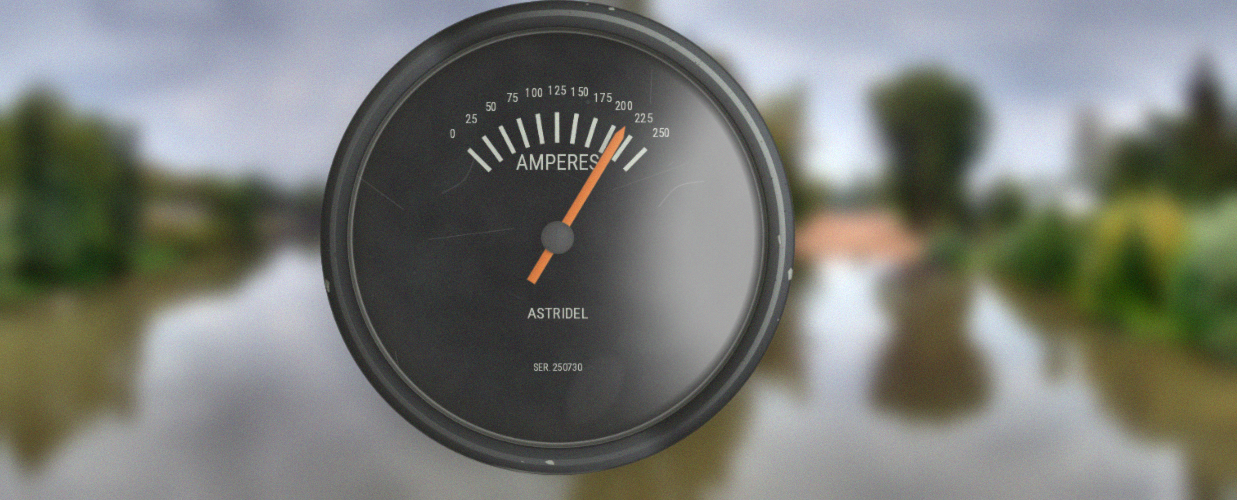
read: 212.5 A
